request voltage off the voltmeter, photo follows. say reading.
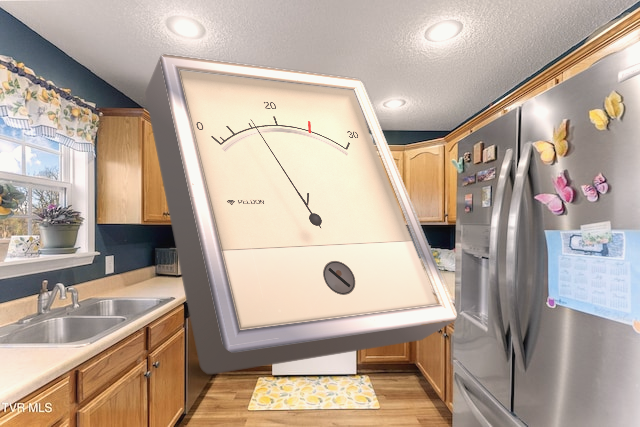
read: 15 V
